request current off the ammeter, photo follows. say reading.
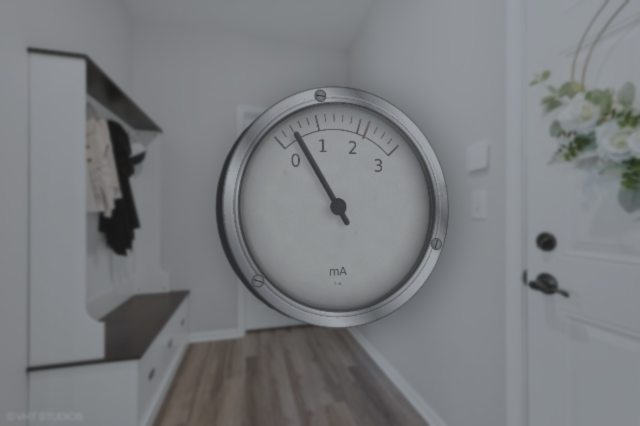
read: 0.4 mA
